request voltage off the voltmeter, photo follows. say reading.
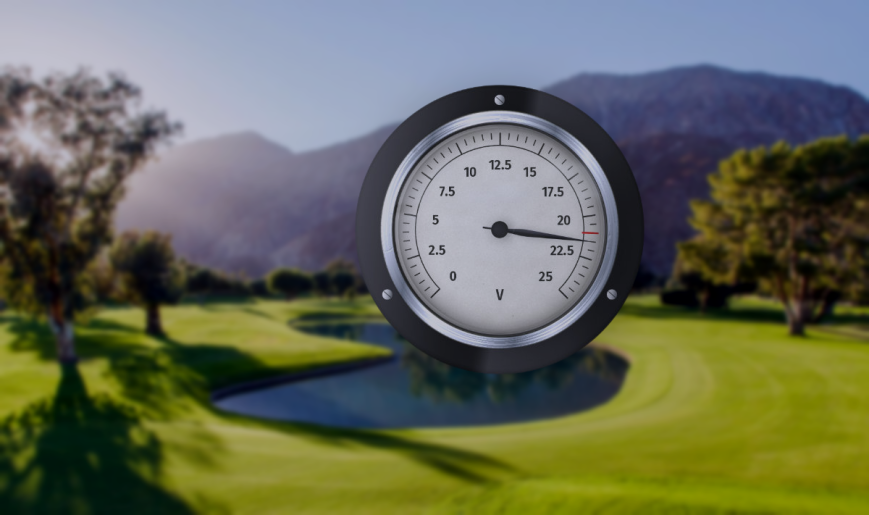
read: 21.5 V
